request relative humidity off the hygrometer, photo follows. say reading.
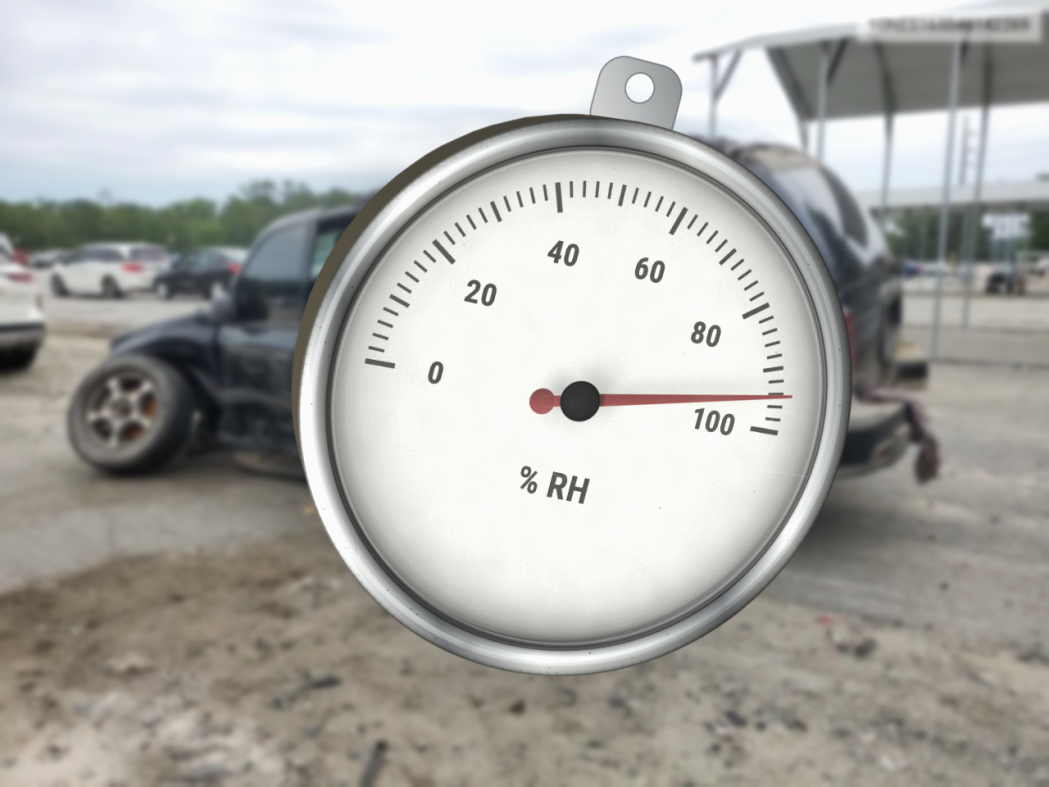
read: 94 %
